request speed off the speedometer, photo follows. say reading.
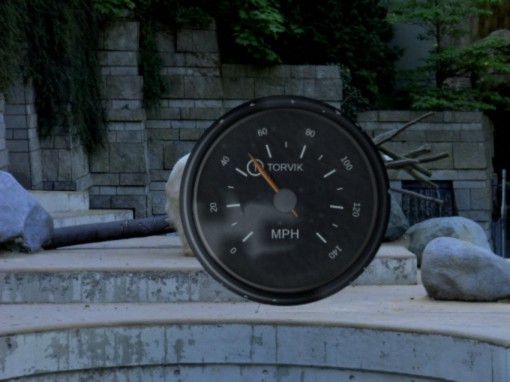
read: 50 mph
